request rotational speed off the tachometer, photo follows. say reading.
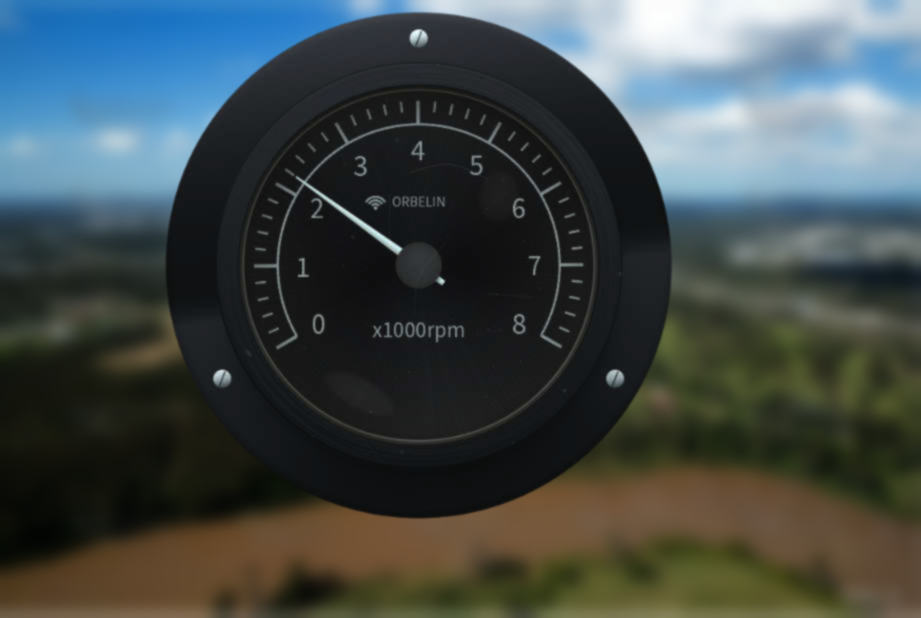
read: 2200 rpm
